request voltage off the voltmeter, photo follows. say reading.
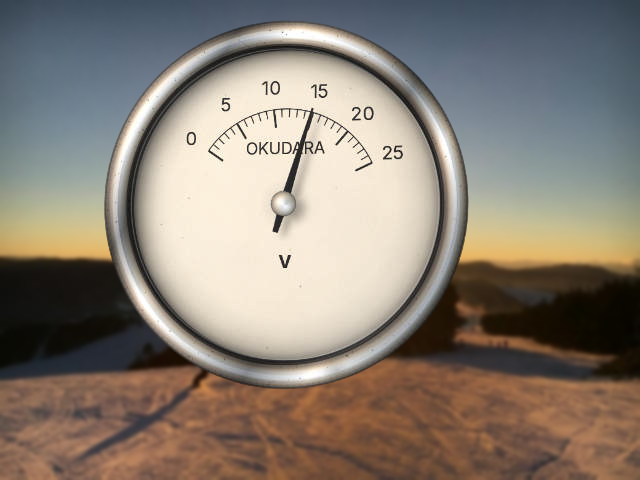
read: 15 V
